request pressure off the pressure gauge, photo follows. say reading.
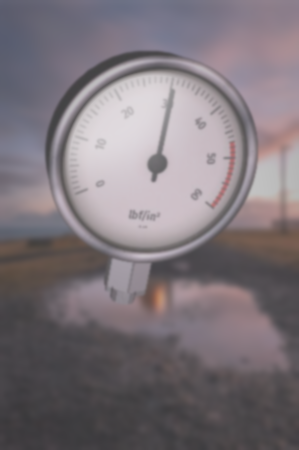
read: 30 psi
